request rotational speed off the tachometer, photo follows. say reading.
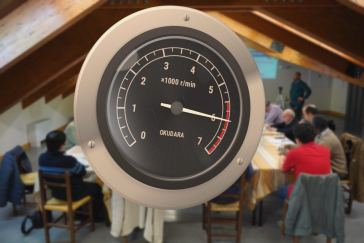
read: 6000 rpm
